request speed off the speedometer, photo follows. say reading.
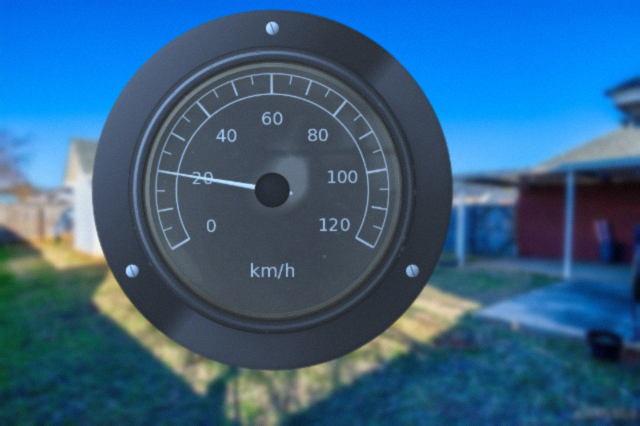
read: 20 km/h
